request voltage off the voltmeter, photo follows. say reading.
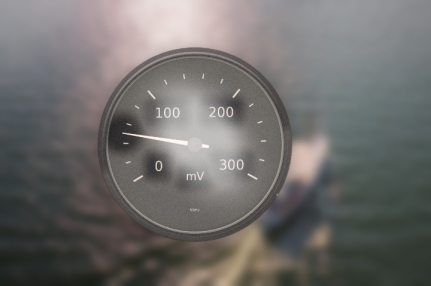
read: 50 mV
